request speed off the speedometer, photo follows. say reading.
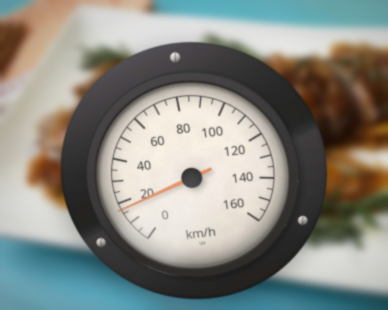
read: 17.5 km/h
